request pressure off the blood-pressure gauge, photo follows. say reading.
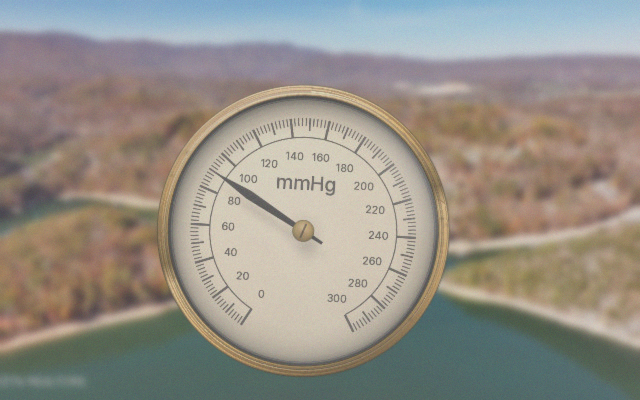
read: 90 mmHg
